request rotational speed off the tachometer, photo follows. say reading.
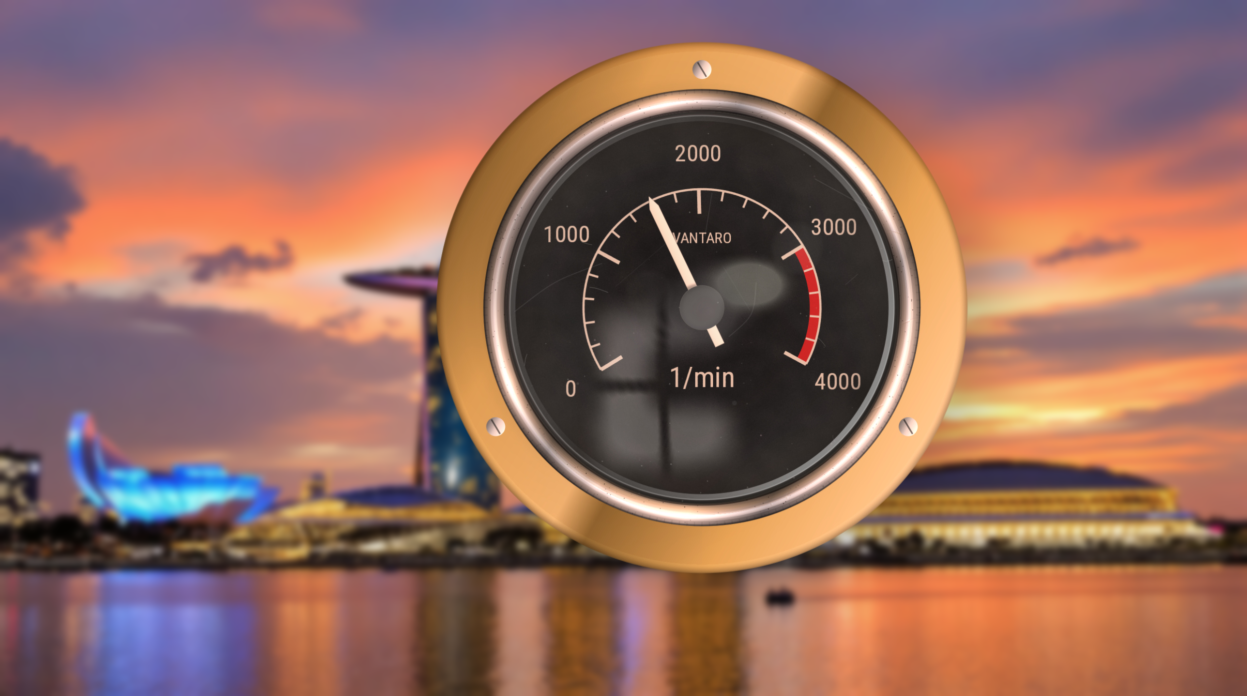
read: 1600 rpm
